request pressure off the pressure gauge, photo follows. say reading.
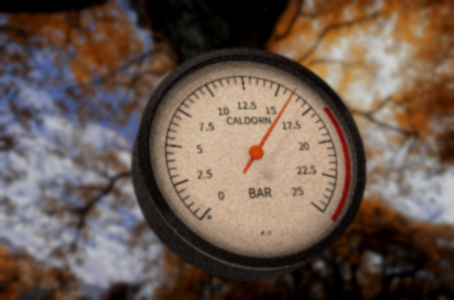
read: 16 bar
